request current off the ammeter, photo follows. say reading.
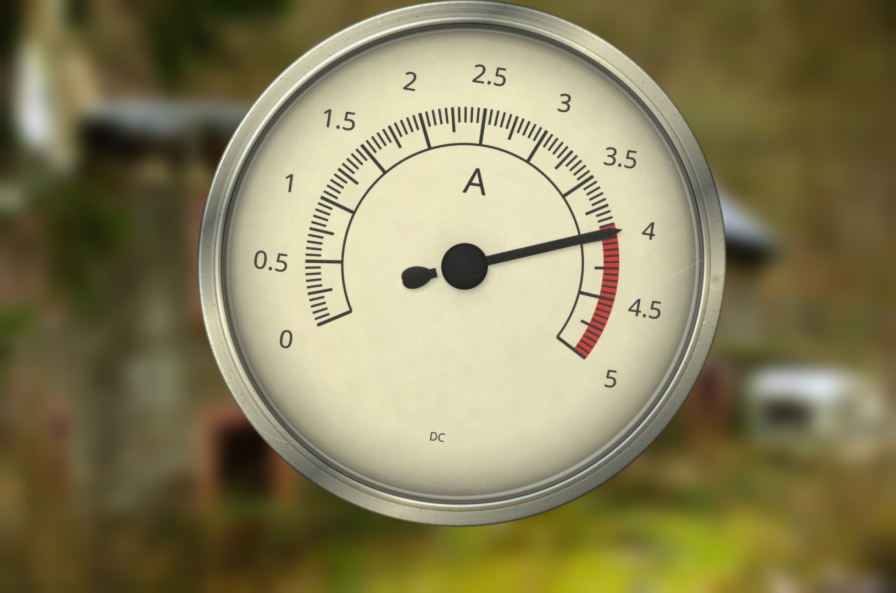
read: 3.95 A
